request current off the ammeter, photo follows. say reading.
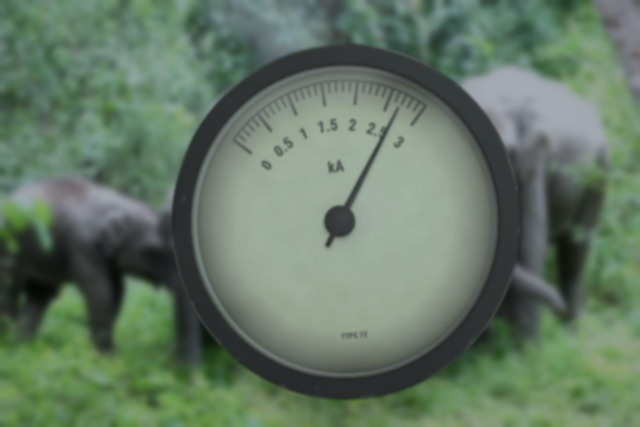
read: 2.7 kA
